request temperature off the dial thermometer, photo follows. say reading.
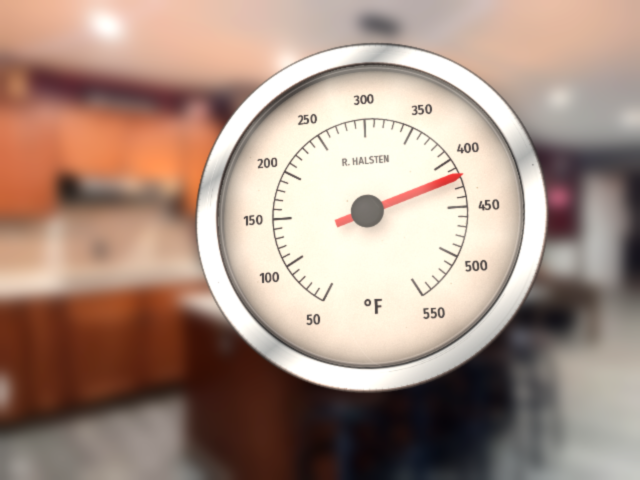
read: 420 °F
